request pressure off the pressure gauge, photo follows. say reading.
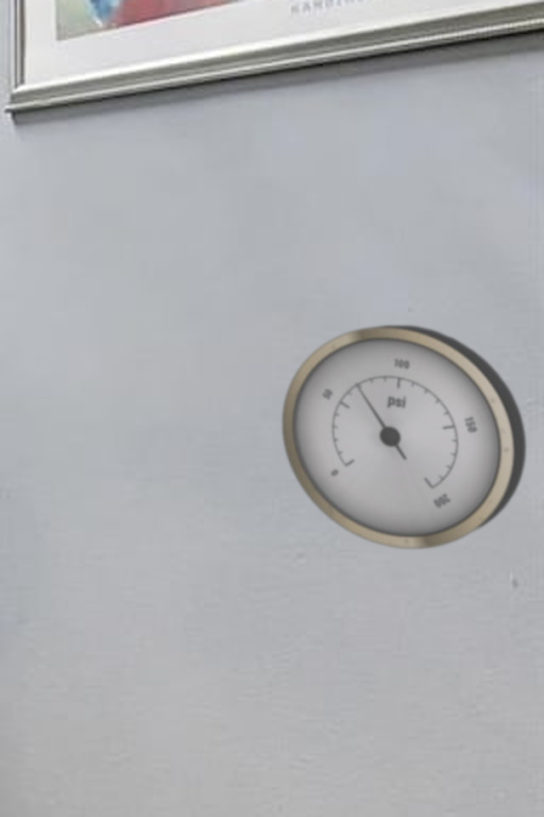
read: 70 psi
